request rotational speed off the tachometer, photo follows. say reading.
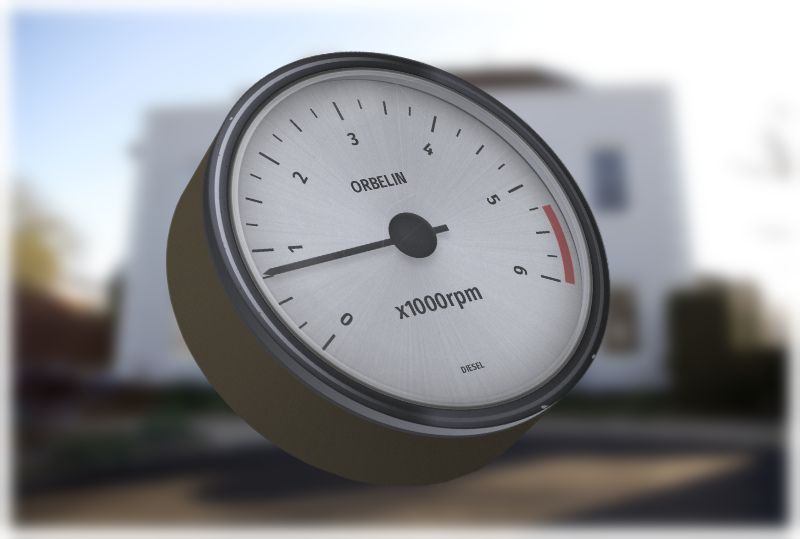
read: 750 rpm
